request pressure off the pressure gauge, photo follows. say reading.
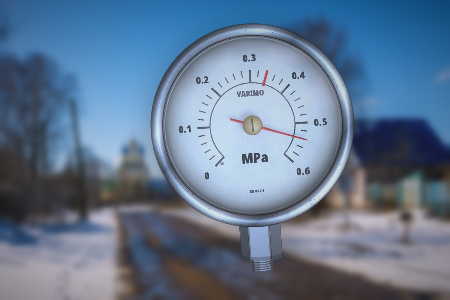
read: 0.54 MPa
